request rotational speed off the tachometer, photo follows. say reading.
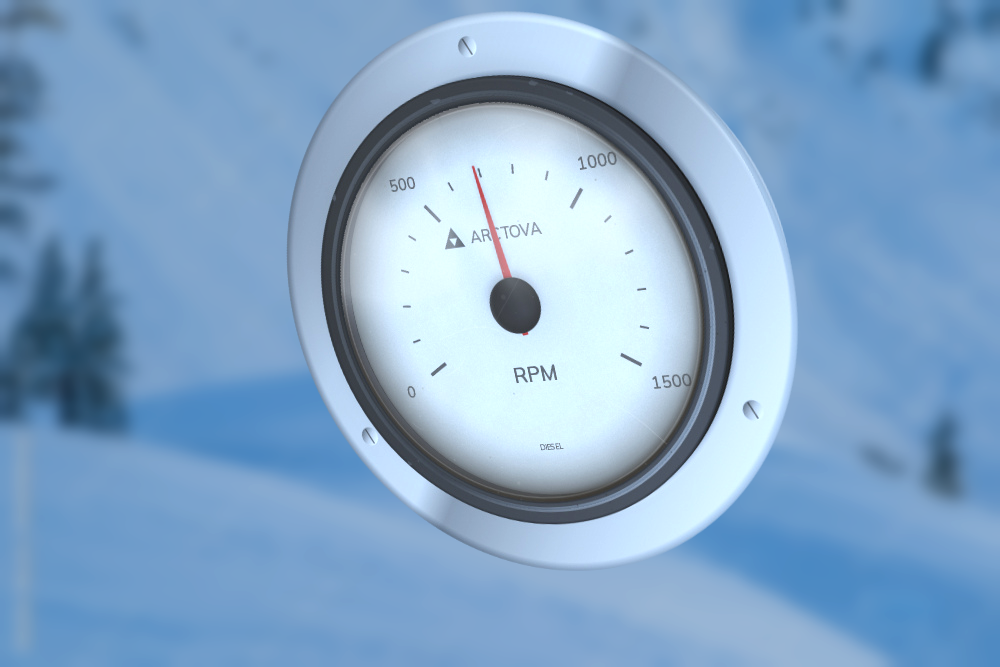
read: 700 rpm
